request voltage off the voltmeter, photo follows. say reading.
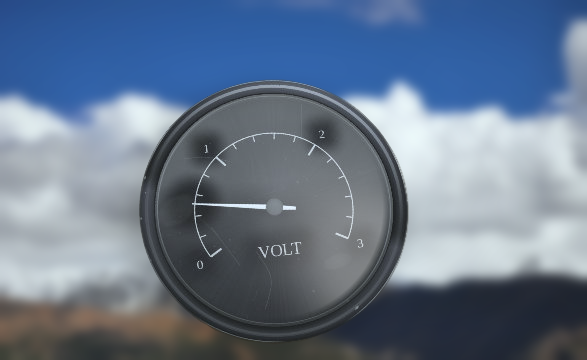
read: 0.5 V
